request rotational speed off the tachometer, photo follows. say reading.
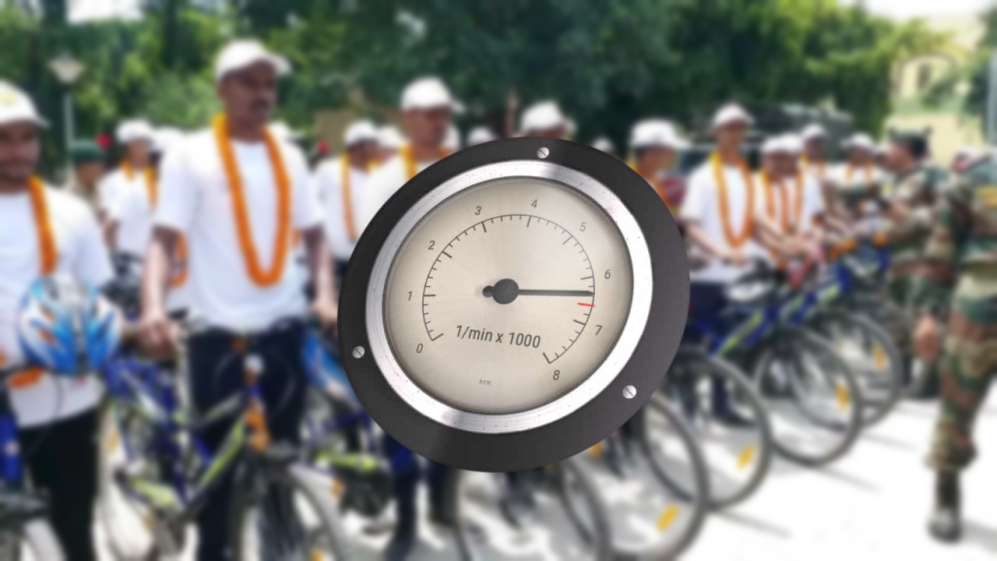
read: 6400 rpm
